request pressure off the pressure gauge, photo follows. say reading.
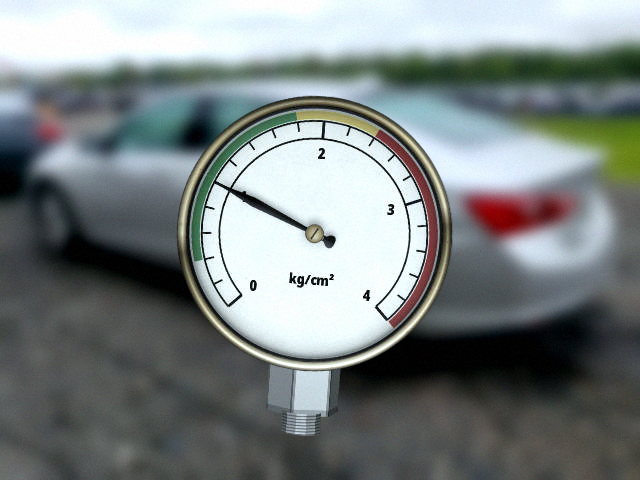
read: 1 kg/cm²
